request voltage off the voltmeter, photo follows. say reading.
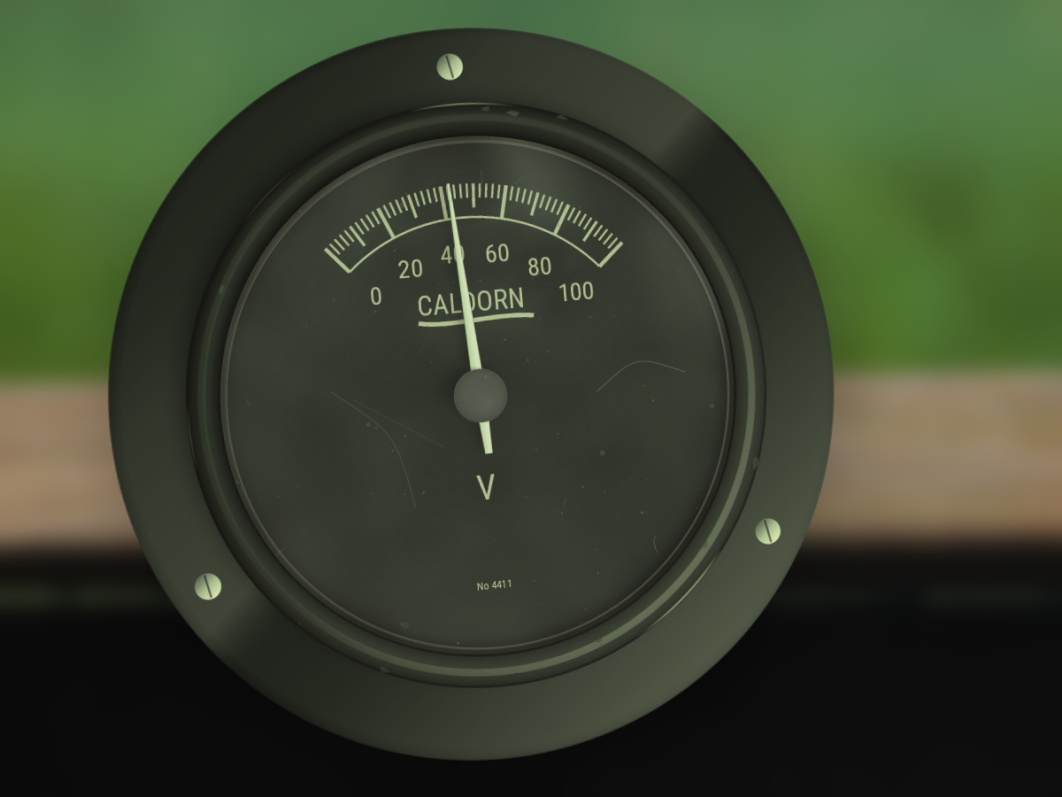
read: 42 V
